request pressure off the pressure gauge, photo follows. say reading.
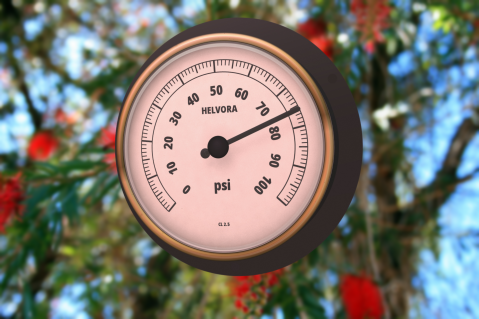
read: 76 psi
